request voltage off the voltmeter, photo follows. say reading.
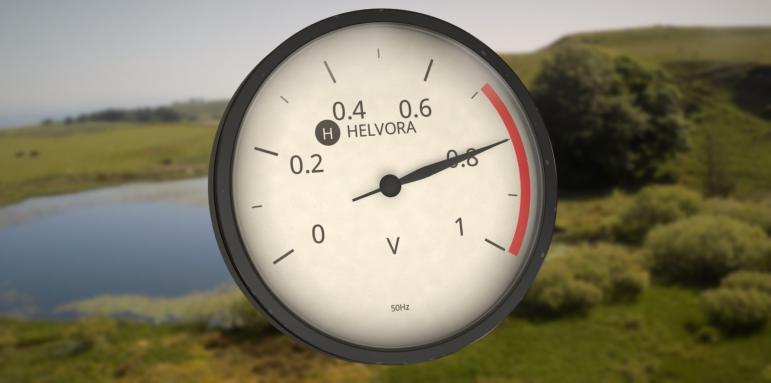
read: 0.8 V
